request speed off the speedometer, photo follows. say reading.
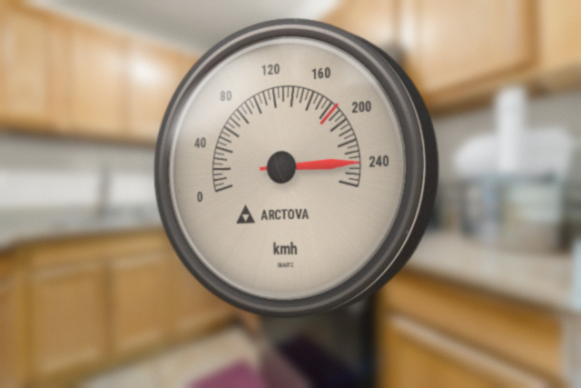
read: 240 km/h
